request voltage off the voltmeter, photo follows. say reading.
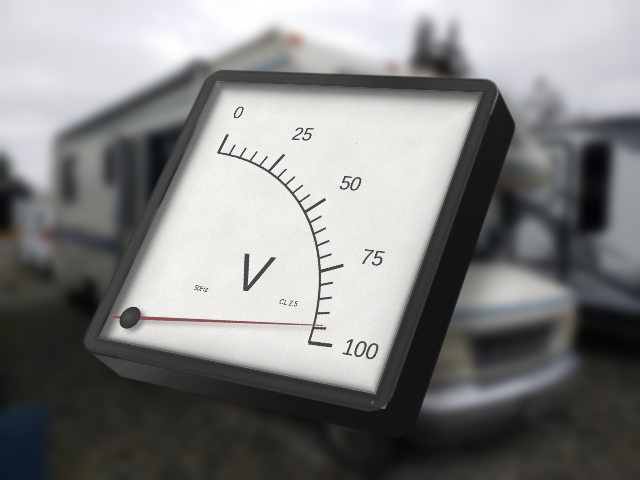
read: 95 V
